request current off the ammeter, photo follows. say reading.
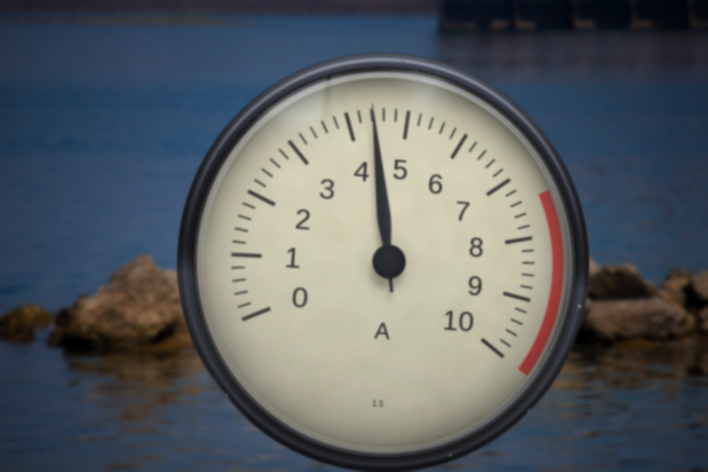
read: 4.4 A
